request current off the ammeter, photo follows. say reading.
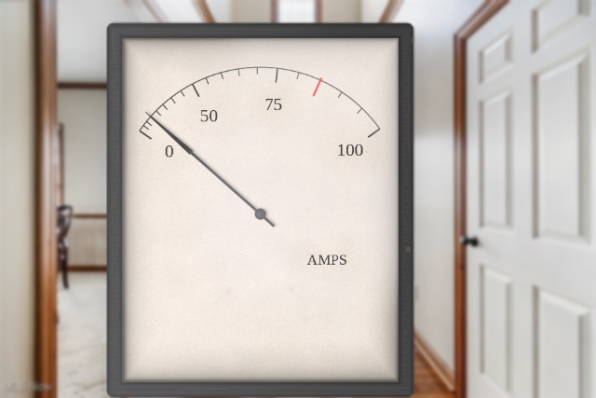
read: 25 A
